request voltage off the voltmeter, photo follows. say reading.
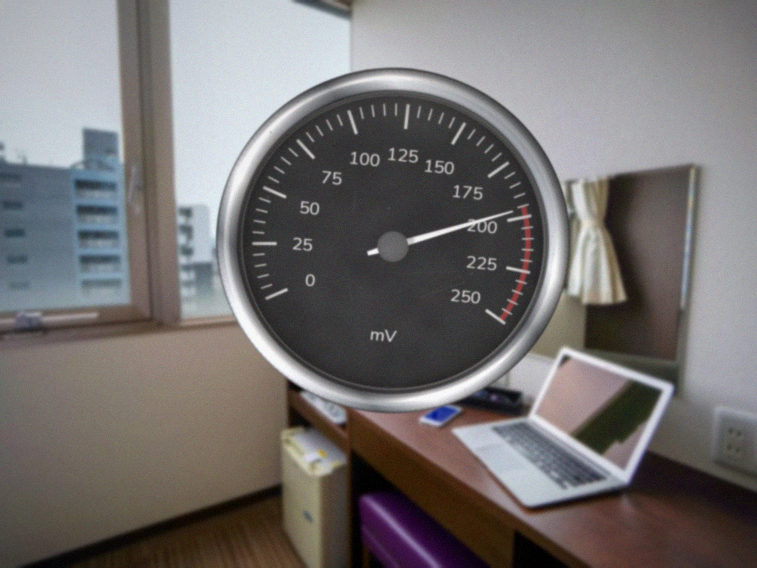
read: 195 mV
